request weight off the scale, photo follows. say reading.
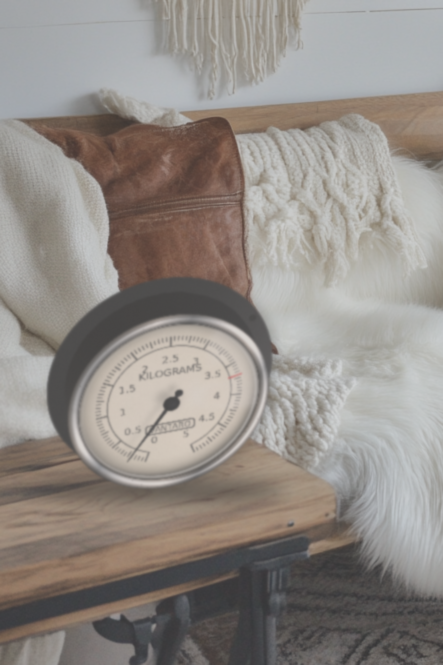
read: 0.25 kg
